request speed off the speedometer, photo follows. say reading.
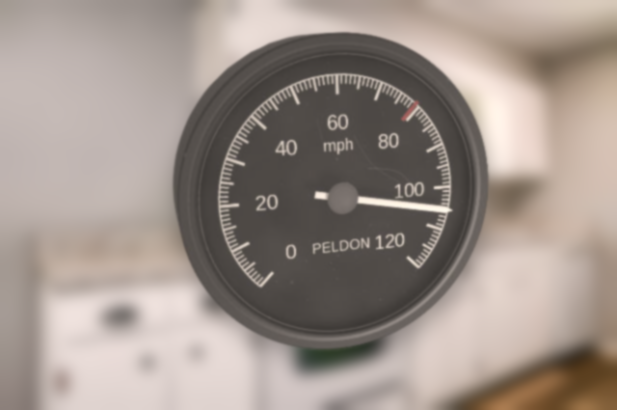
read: 105 mph
